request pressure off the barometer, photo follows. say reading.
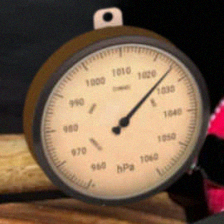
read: 1025 hPa
